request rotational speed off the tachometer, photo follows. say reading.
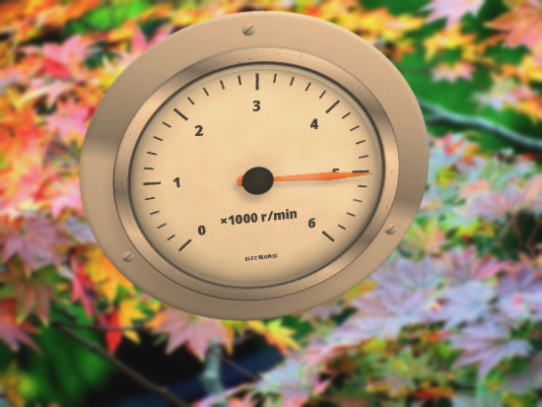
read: 5000 rpm
